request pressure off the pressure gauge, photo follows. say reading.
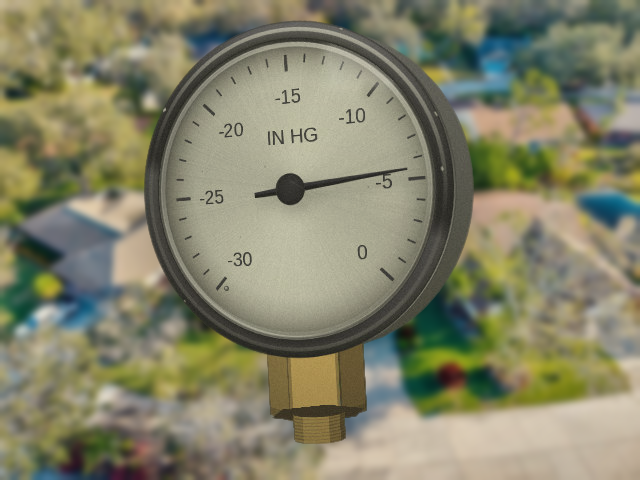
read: -5.5 inHg
